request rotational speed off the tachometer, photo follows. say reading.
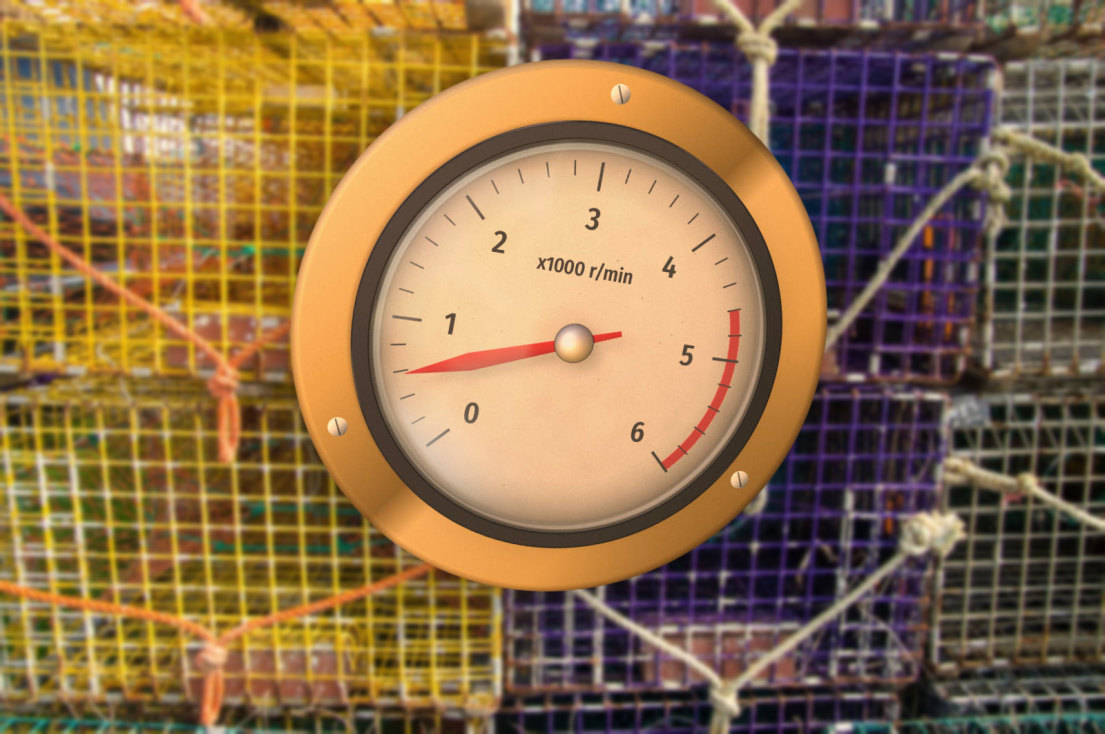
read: 600 rpm
